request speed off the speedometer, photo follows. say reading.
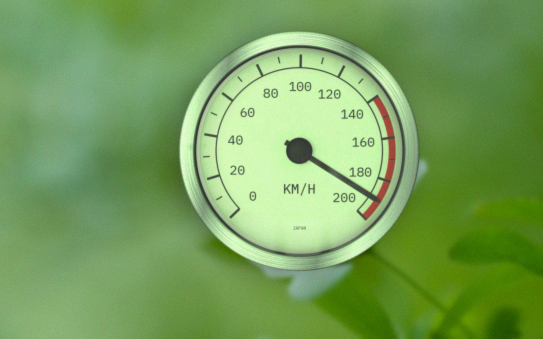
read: 190 km/h
